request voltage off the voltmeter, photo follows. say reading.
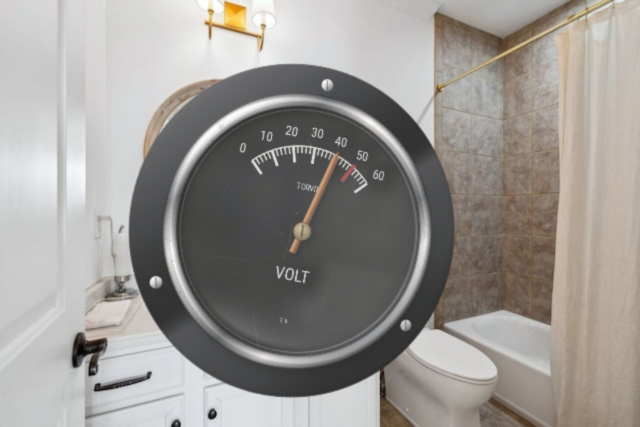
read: 40 V
